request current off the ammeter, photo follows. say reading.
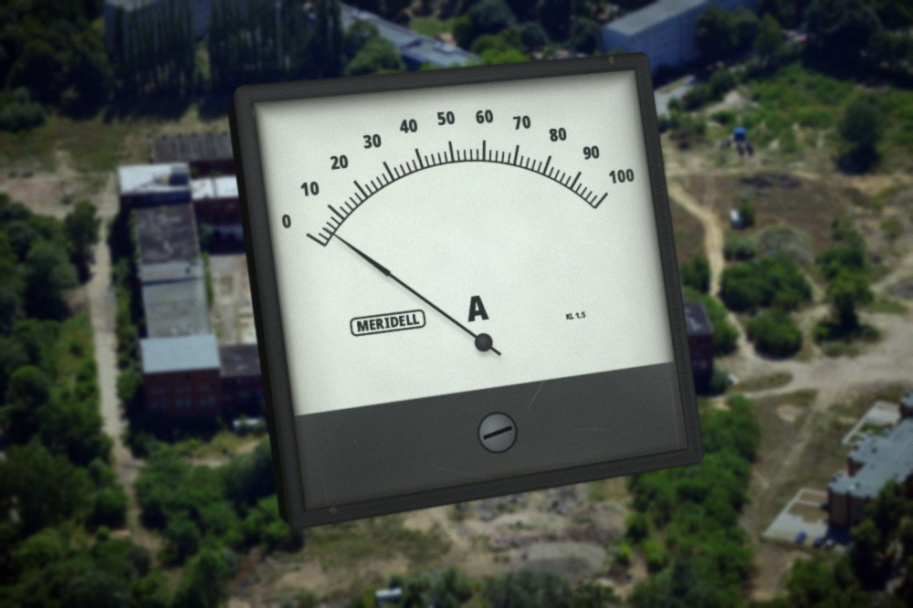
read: 4 A
